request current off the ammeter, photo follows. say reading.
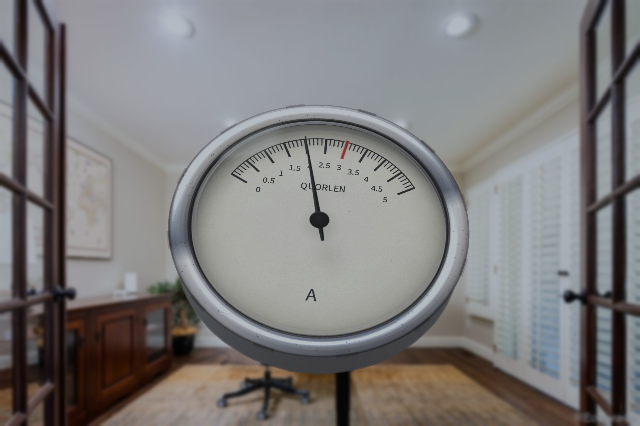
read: 2 A
